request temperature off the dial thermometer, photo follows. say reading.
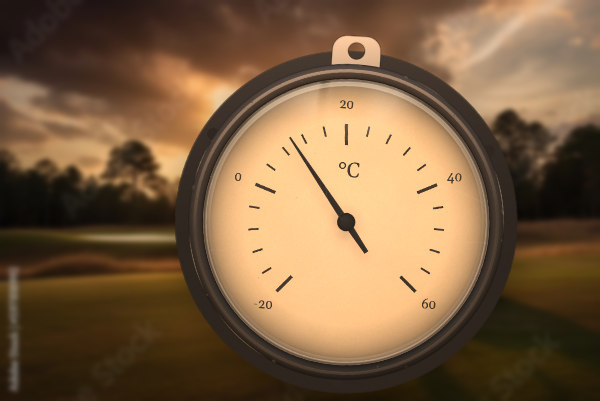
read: 10 °C
